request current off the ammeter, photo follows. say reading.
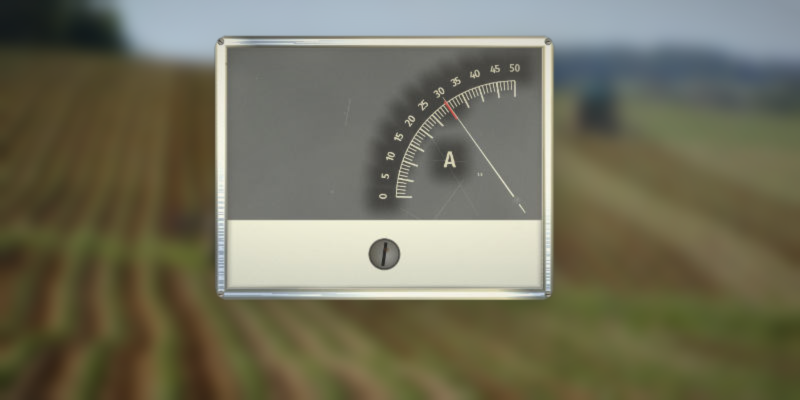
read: 30 A
